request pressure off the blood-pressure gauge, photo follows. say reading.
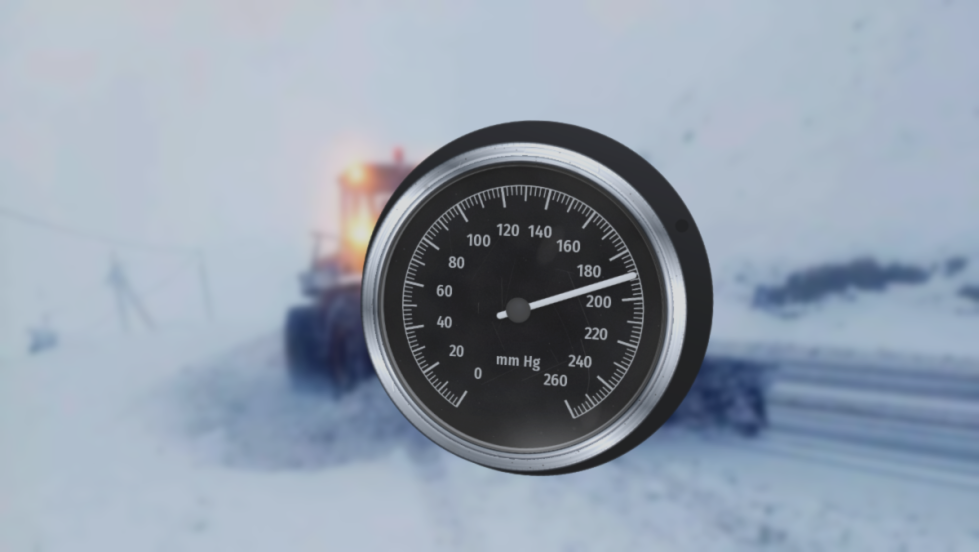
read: 190 mmHg
